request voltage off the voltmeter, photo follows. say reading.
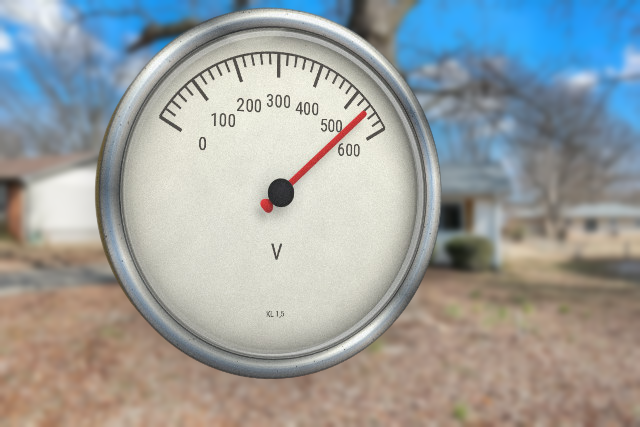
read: 540 V
